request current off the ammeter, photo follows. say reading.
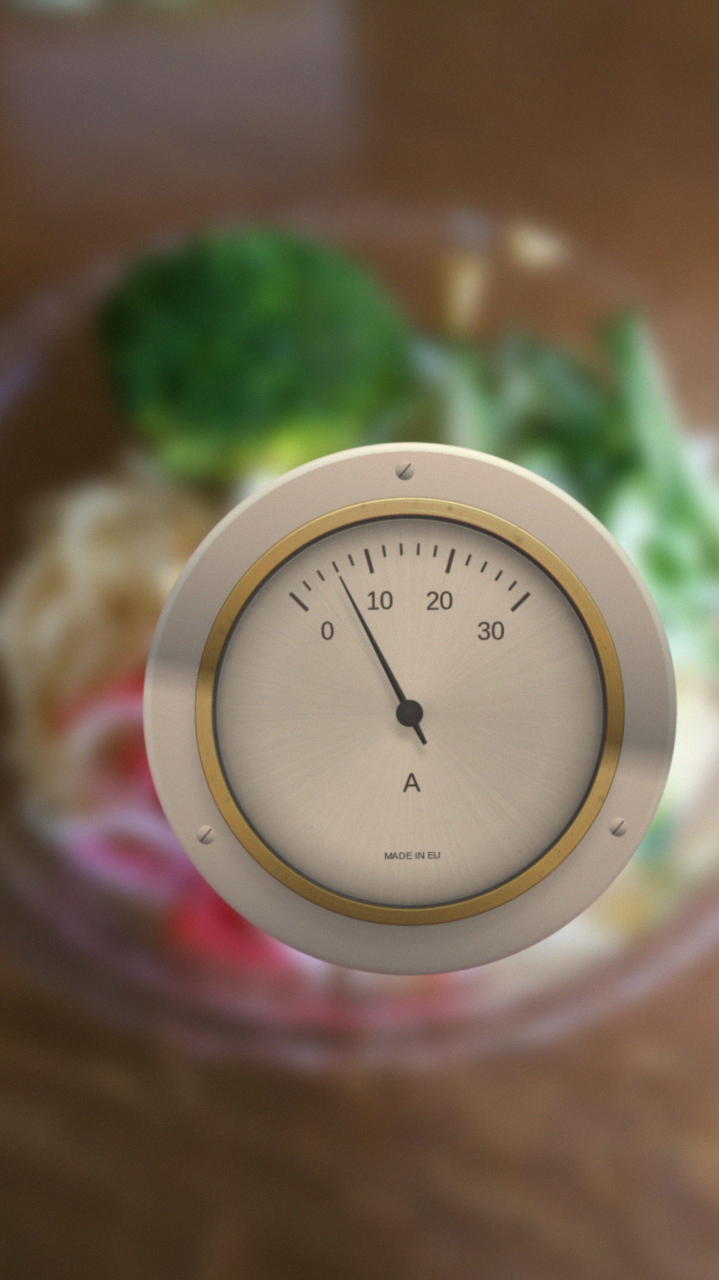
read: 6 A
